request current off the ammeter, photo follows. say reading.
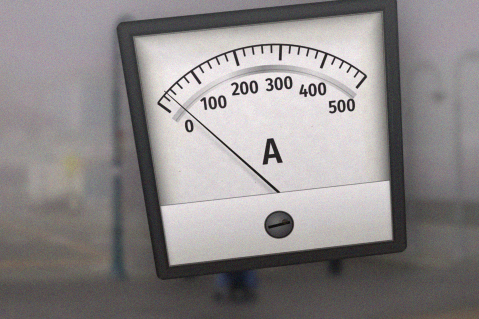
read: 30 A
